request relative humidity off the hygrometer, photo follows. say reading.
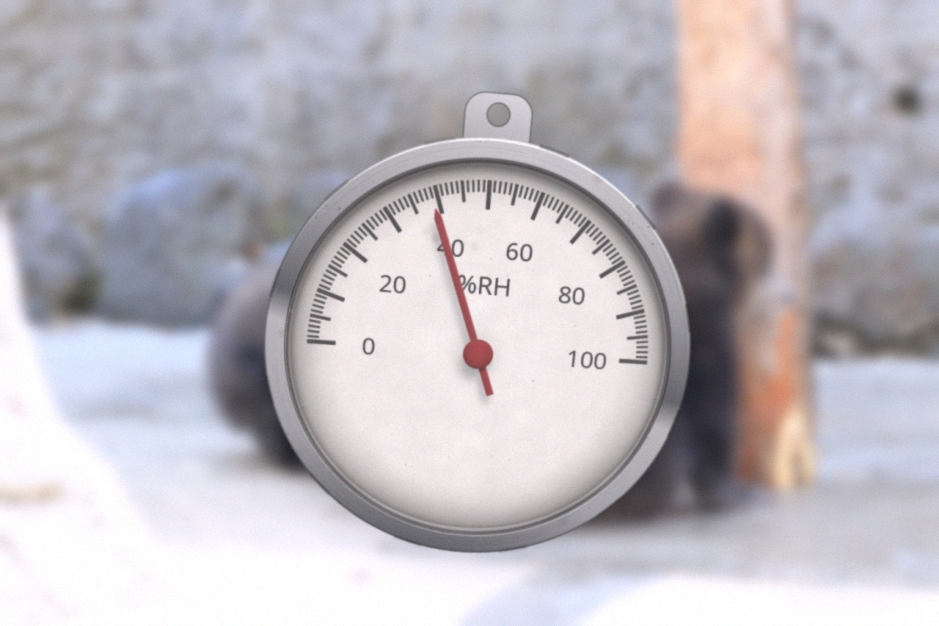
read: 39 %
